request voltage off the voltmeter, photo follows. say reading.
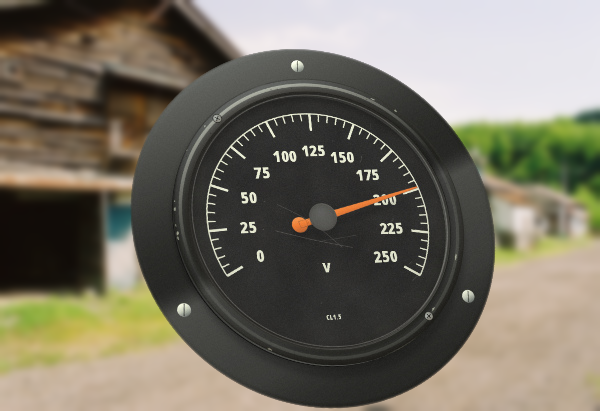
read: 200 V
